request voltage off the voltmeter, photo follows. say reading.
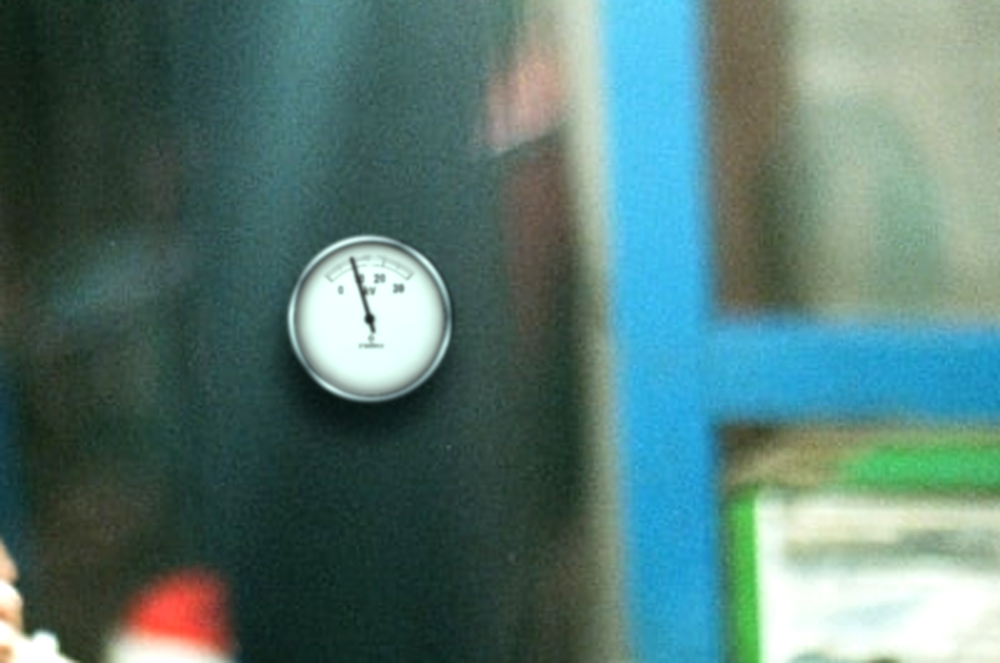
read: 10 kV
